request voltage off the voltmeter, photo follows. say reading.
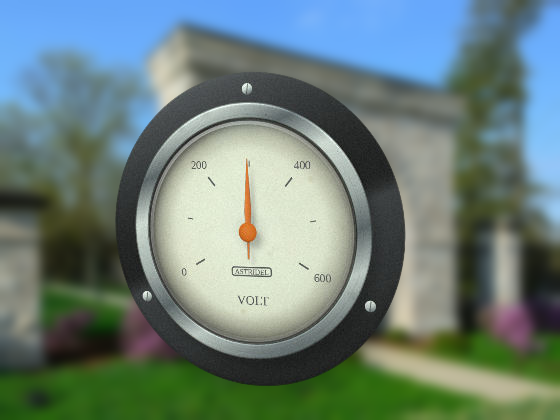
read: 300 V
